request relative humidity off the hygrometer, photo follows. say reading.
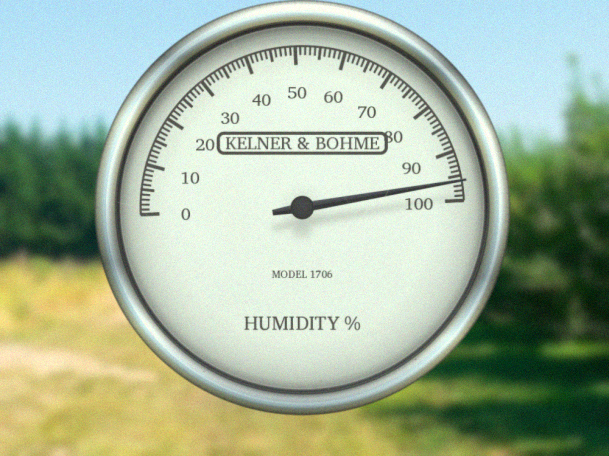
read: 96 %
